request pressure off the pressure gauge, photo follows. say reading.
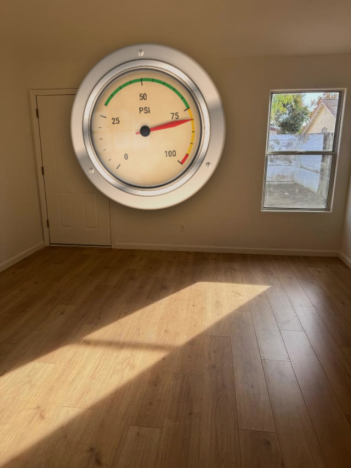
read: 80 psi
